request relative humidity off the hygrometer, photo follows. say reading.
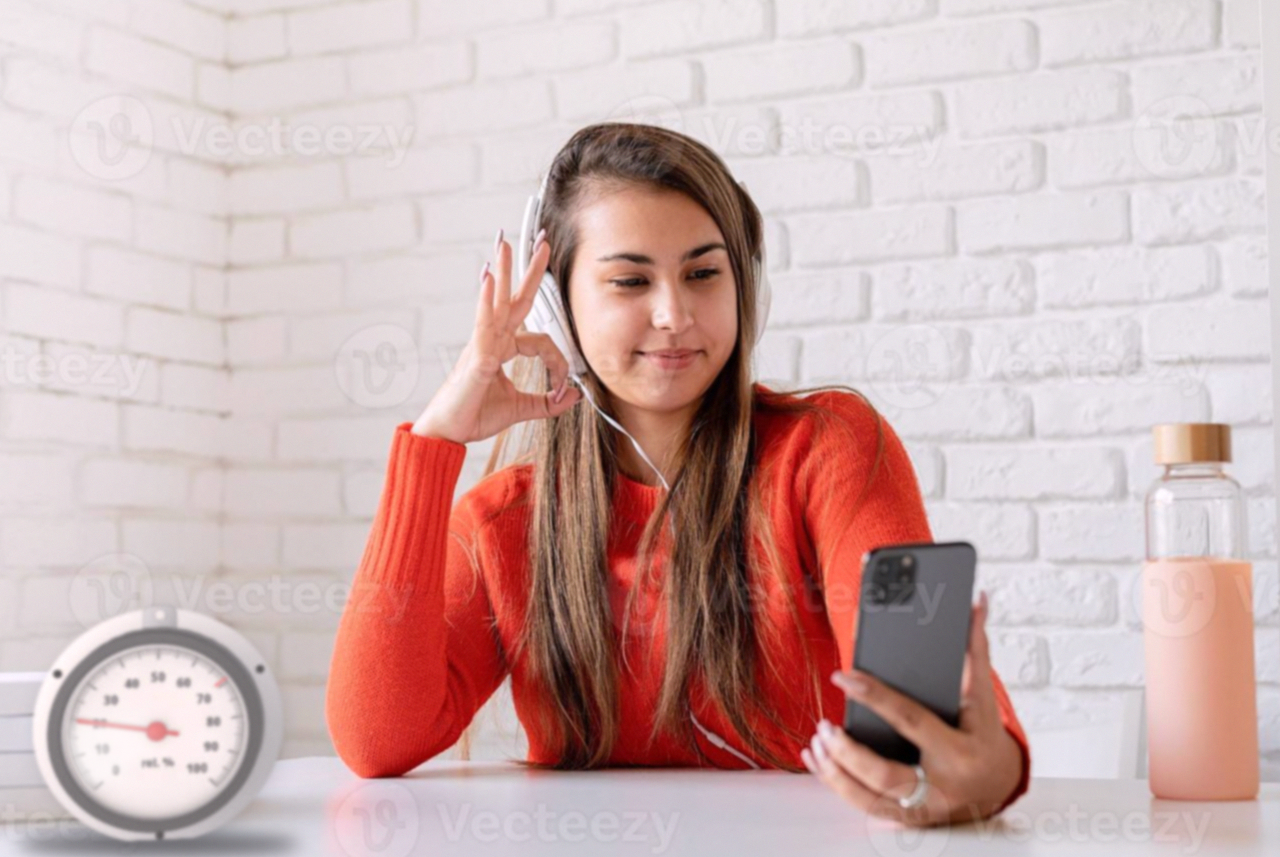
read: 20 %
